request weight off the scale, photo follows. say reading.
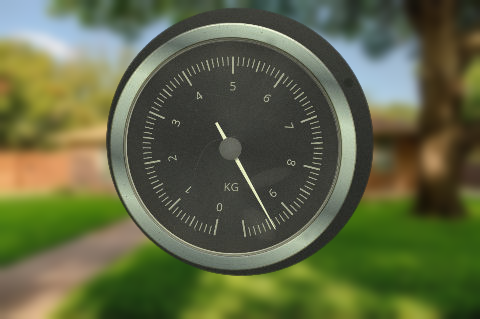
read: 9.4 kg
